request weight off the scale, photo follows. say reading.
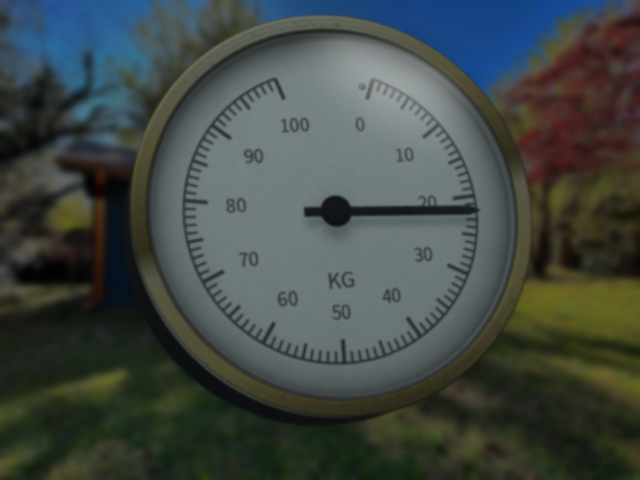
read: 22 kg
